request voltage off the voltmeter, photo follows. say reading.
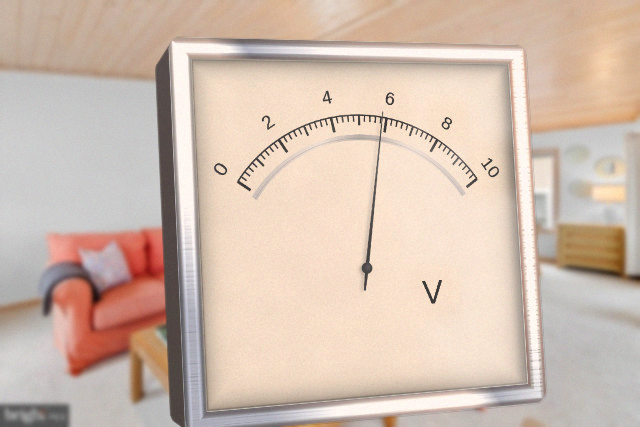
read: 5.8 V
